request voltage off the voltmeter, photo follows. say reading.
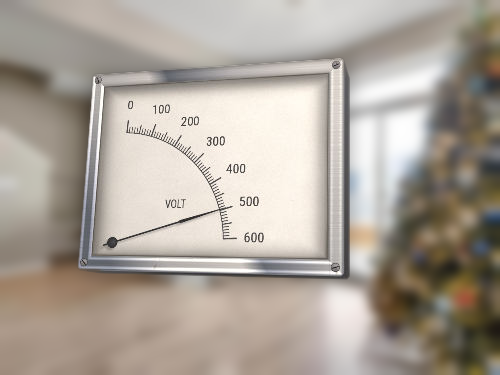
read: 500 V
